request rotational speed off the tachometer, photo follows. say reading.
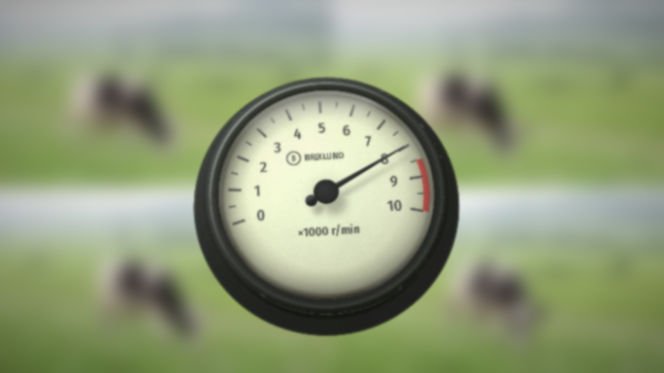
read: 8000 rpm
